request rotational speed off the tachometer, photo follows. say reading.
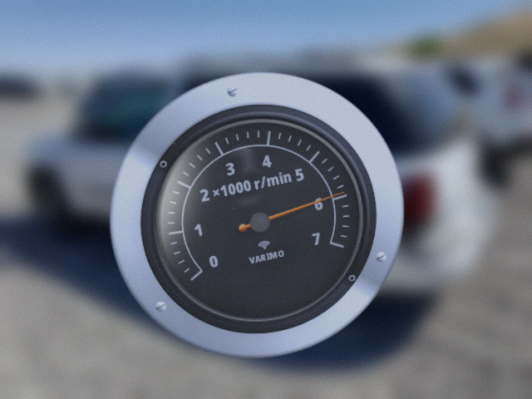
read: 5900 rpm
